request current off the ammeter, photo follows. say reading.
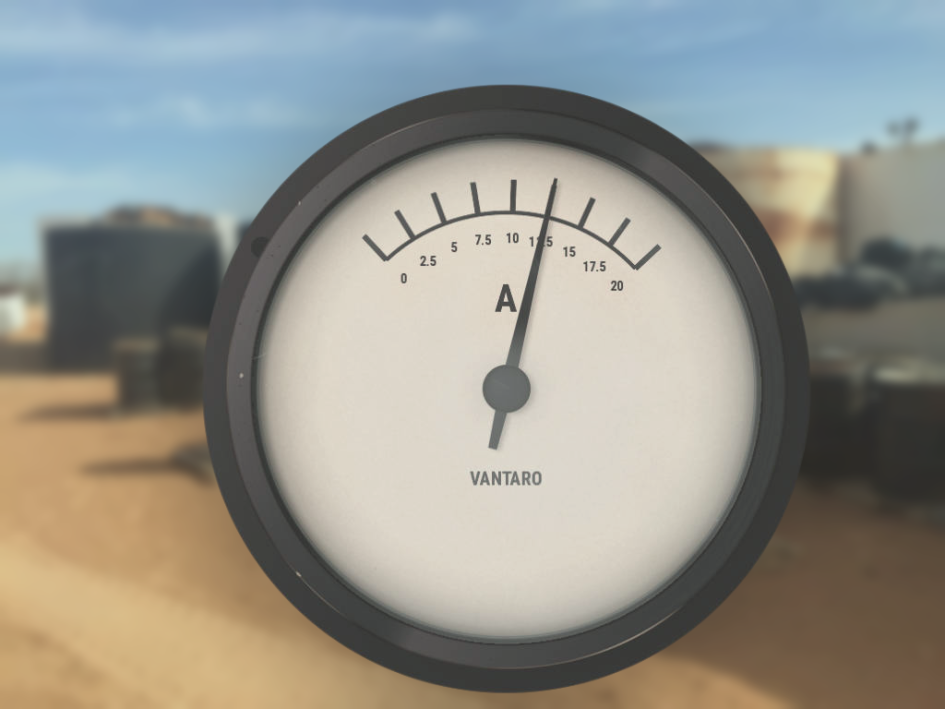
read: 12.5 A
